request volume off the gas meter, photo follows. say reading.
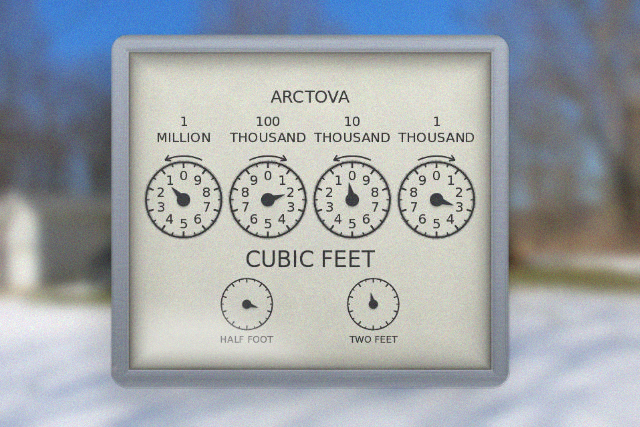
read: 120300 ft³
